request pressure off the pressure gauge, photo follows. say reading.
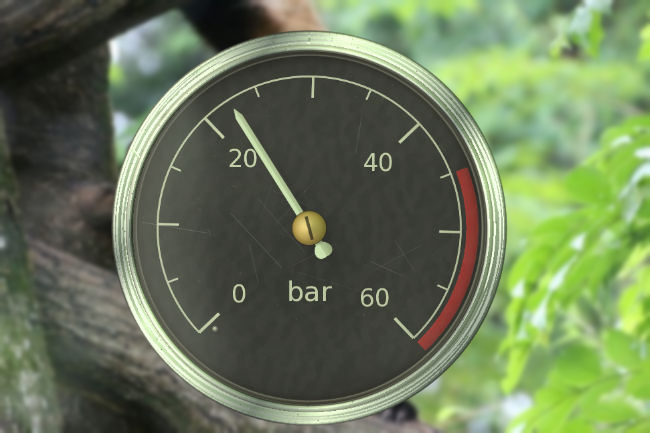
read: 22.5 bar
